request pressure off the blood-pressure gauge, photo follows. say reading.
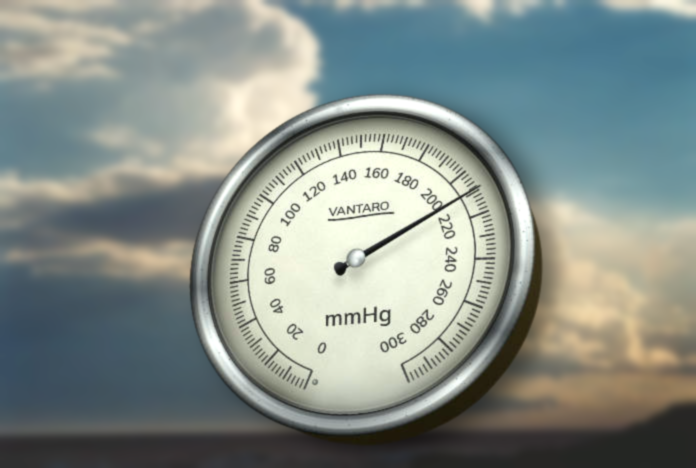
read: 210 mmHg
